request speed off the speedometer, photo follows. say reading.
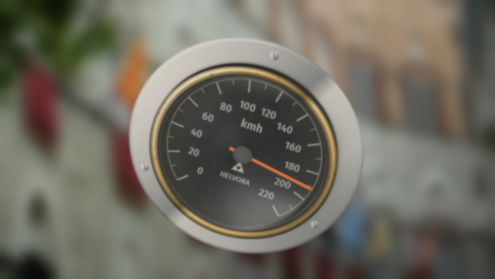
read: 190 km/h
